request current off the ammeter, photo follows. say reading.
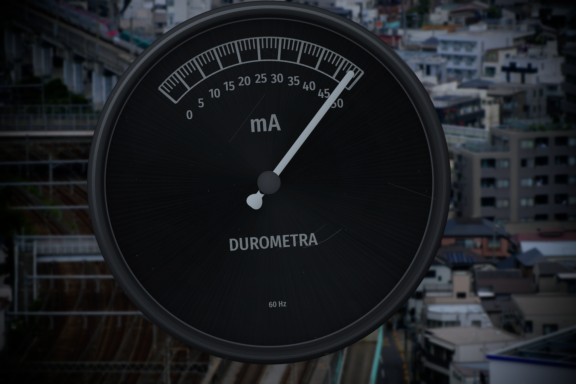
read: 48 mA
